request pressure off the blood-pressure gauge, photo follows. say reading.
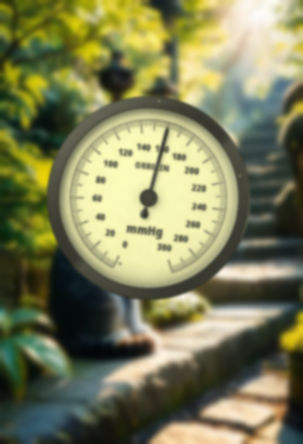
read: 160 mmHg
